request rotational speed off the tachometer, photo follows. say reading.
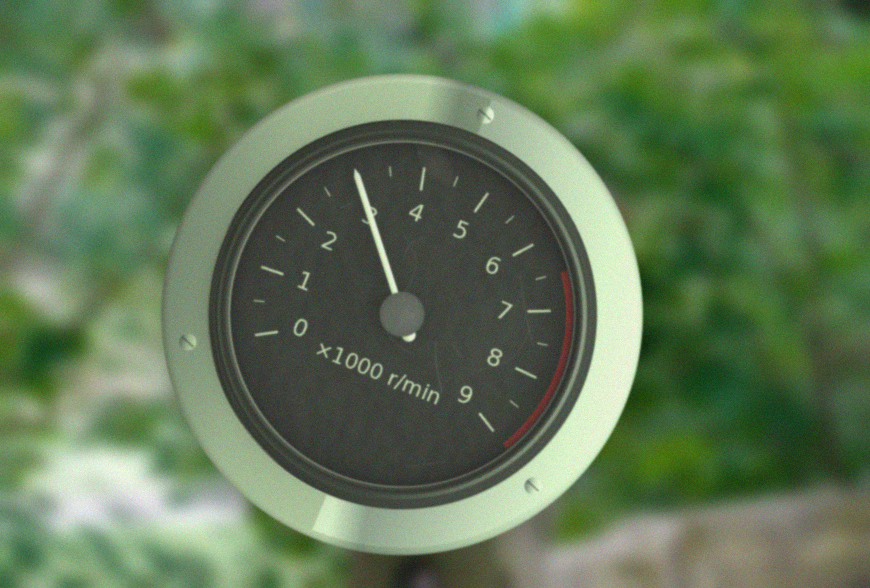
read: 3000 rpm
